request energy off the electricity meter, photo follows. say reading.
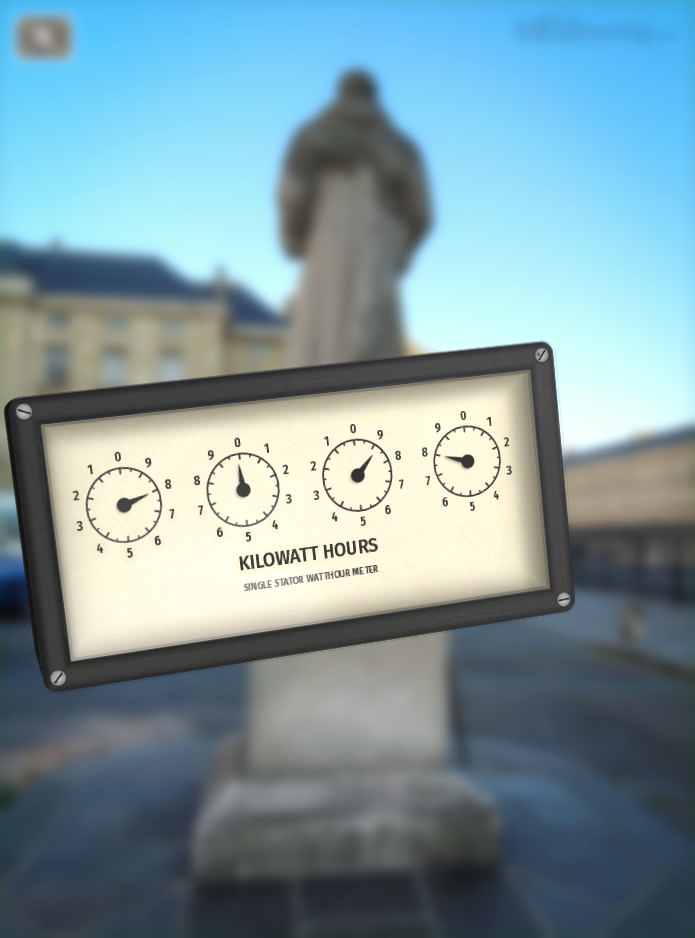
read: 7988 kWh
